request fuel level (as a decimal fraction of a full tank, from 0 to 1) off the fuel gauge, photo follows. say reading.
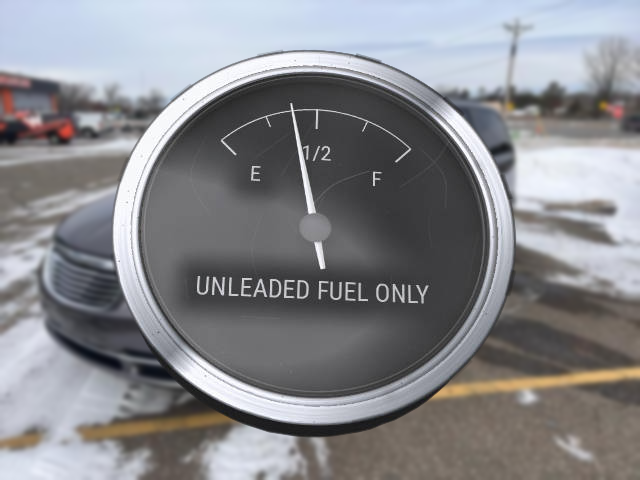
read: 0.375
